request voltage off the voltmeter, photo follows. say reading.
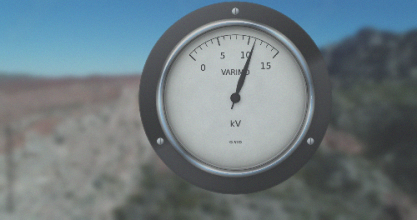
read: 11 kV
